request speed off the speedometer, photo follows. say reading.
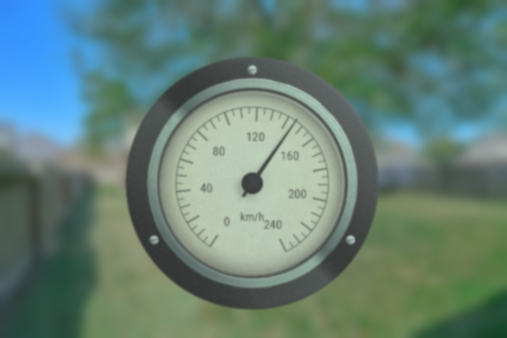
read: 145 km/h
